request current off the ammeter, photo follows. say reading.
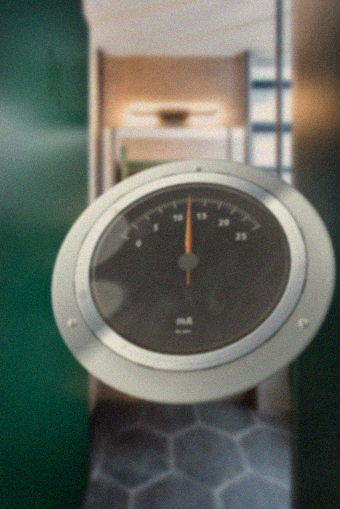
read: 12.5 mA
